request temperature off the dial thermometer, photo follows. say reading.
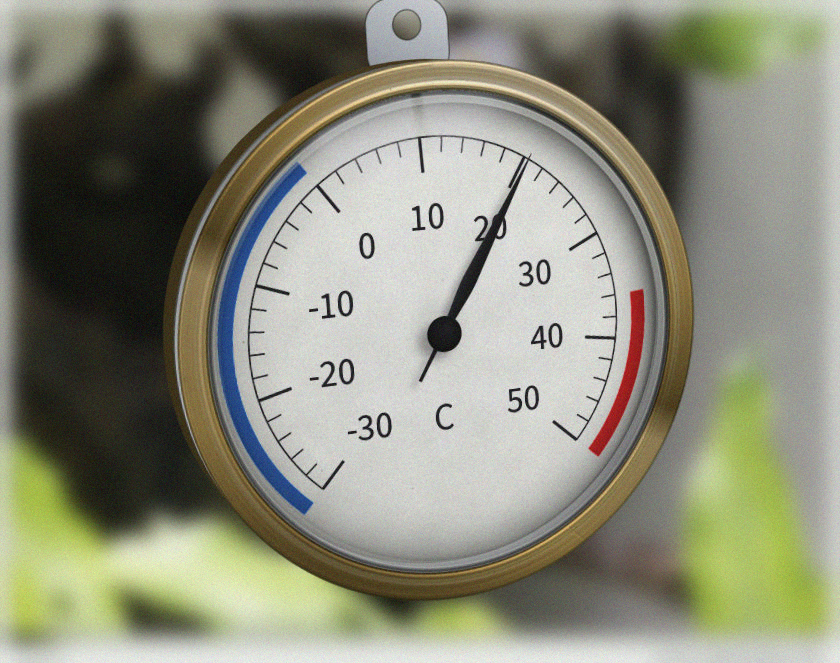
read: 20 °C
